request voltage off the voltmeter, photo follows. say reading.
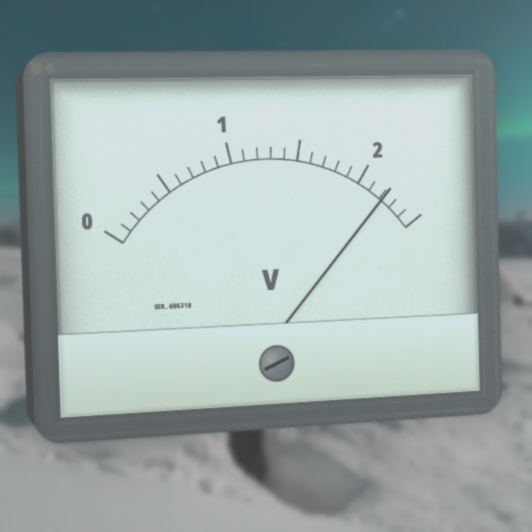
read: 2.2 V
